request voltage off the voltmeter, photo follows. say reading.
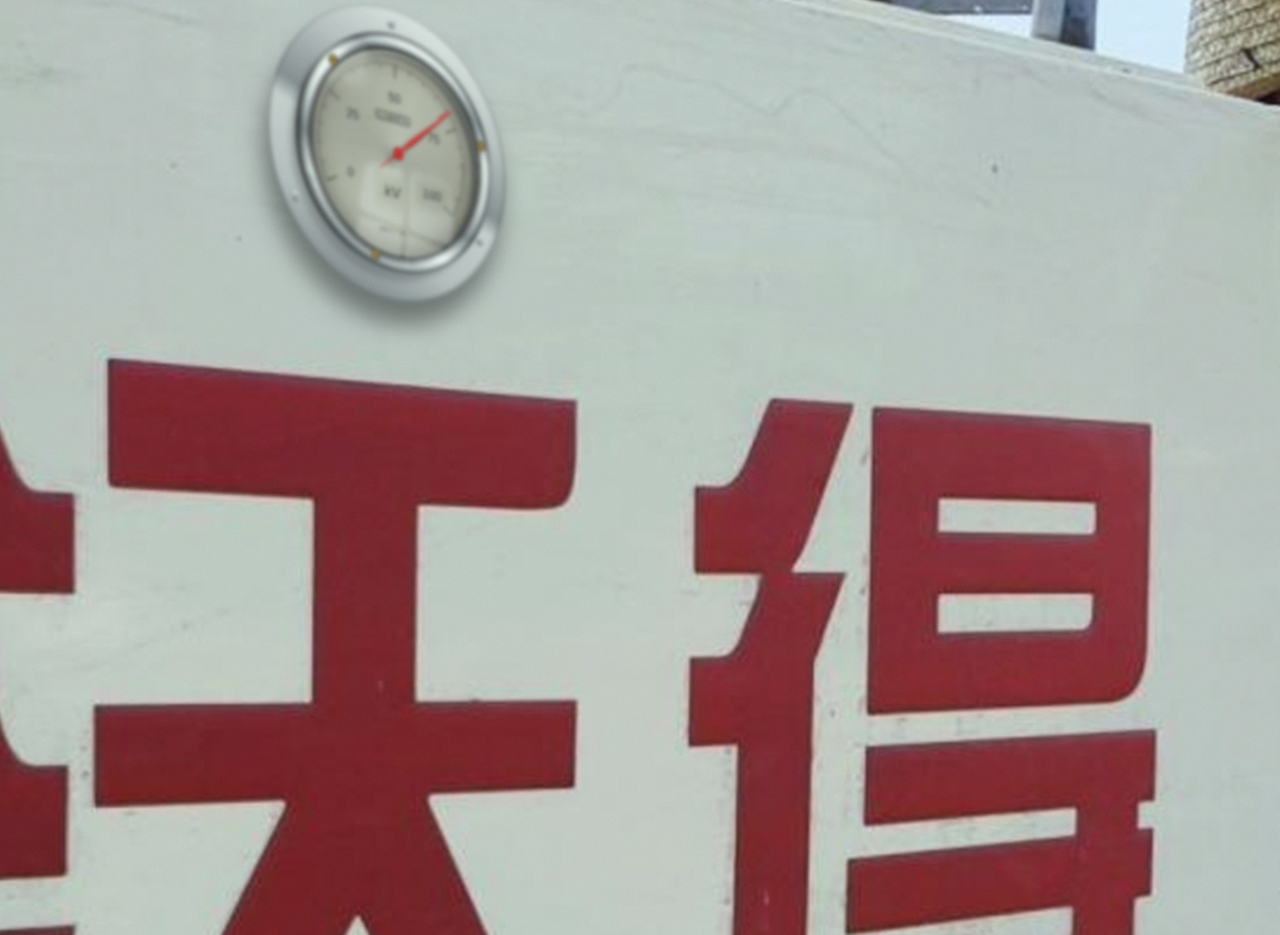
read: 70 kV
